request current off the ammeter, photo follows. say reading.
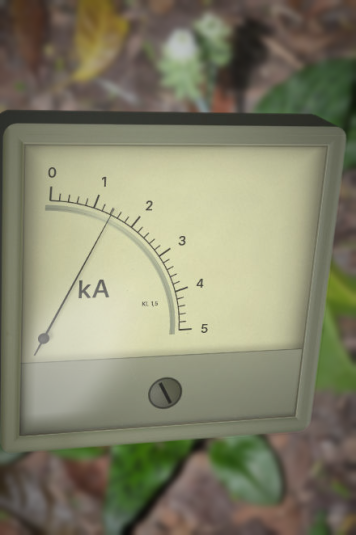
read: 1.4 kA
